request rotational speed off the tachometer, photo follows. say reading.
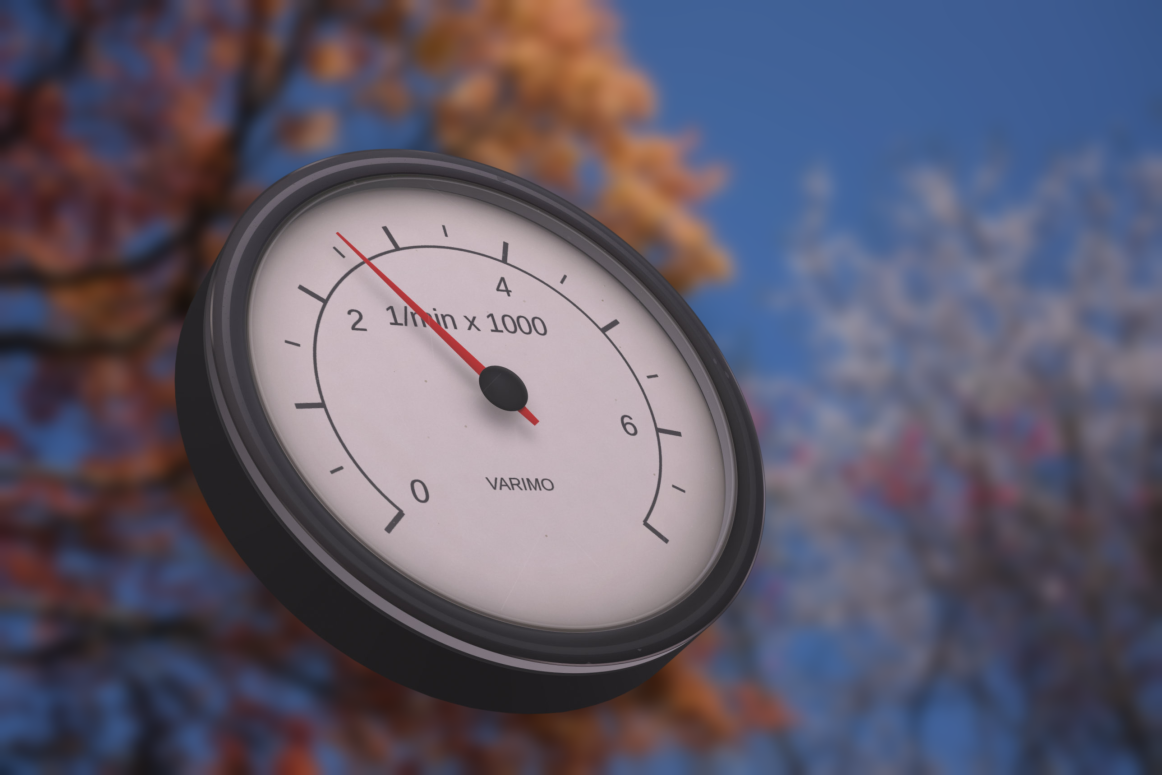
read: 2500 rpm
